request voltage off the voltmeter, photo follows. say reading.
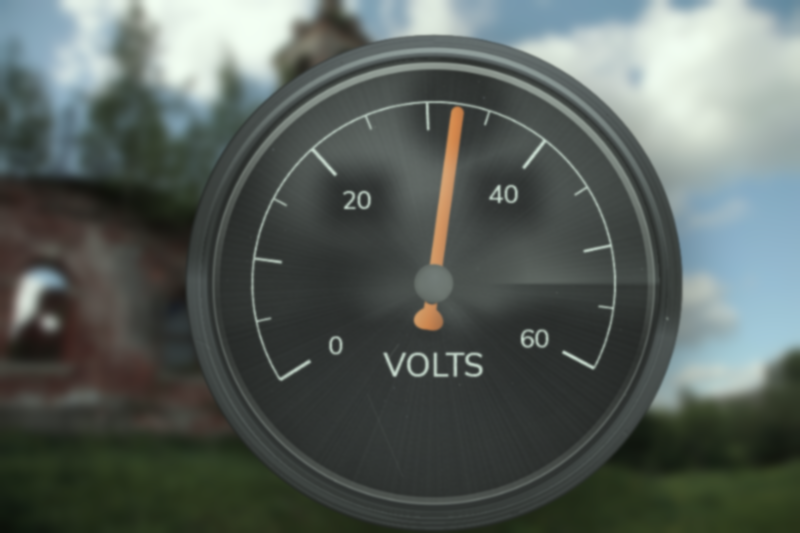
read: 32.5 V
